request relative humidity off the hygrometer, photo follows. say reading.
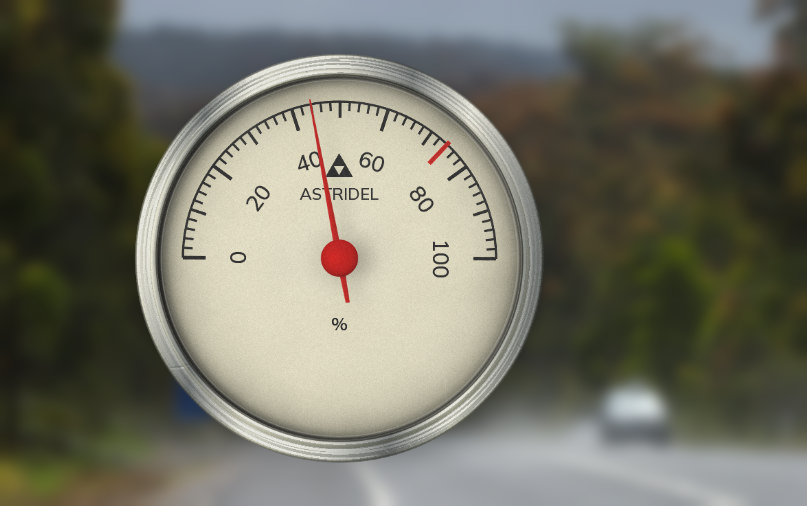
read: 44 %
